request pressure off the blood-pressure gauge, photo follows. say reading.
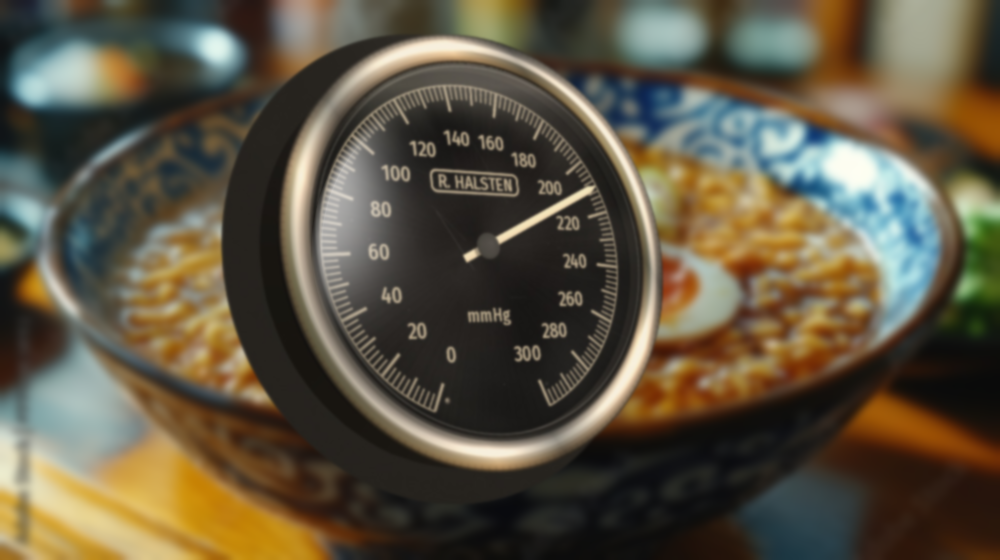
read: 210 mmHg
